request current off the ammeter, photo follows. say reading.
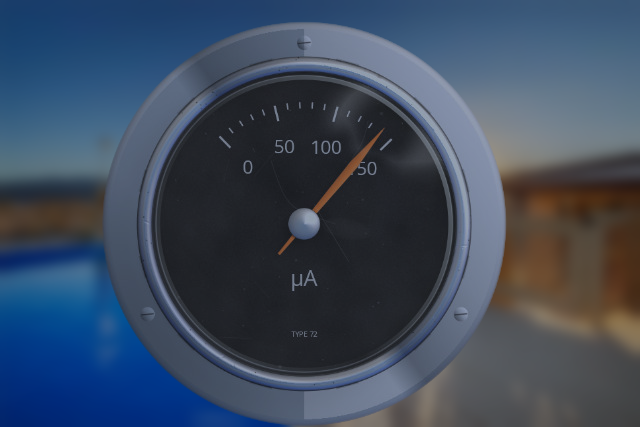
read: 140 µA
